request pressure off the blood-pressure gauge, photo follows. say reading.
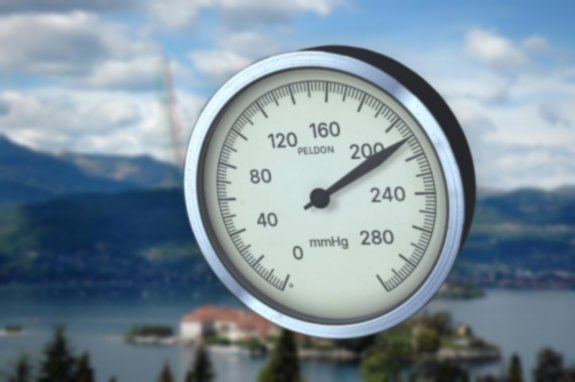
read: 210 mmHg
